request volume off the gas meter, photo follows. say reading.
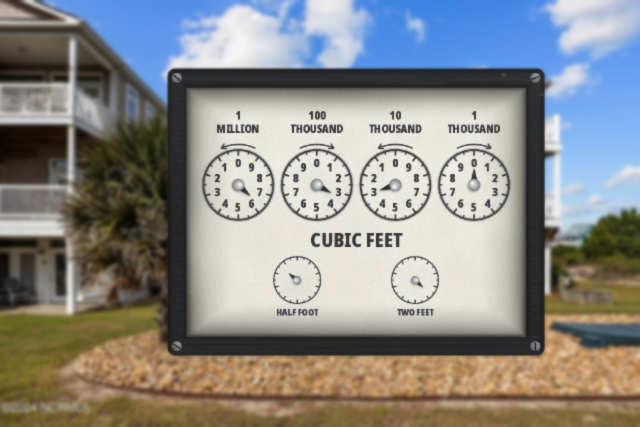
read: 633000 ft³
